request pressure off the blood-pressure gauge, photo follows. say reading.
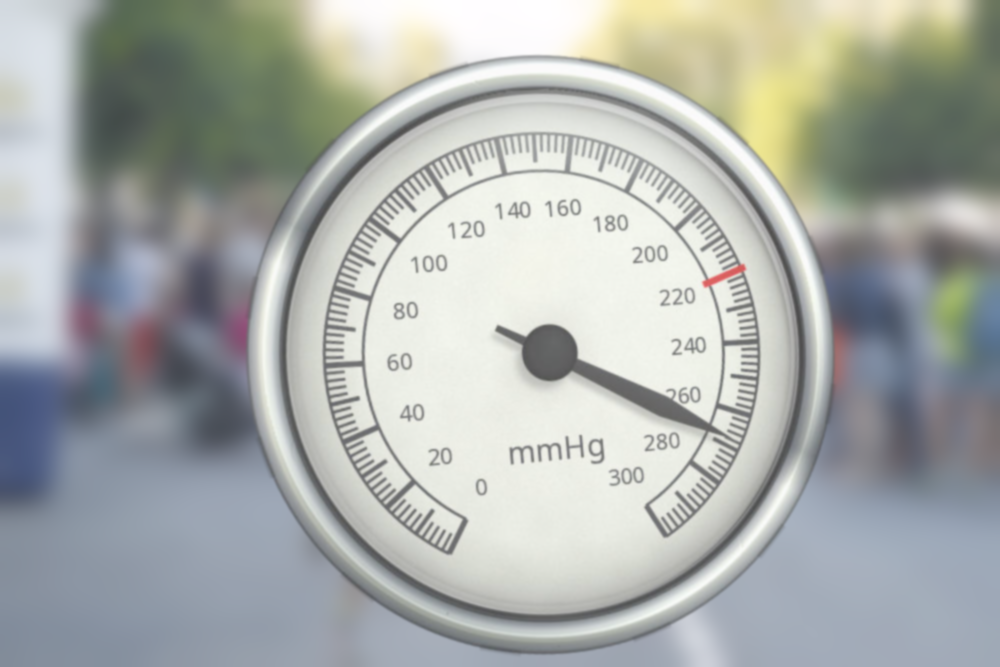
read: 268 mmHg
